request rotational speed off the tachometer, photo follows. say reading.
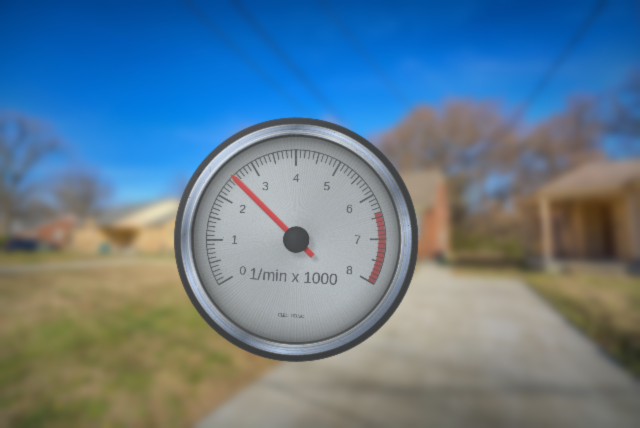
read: 2500 rpm
